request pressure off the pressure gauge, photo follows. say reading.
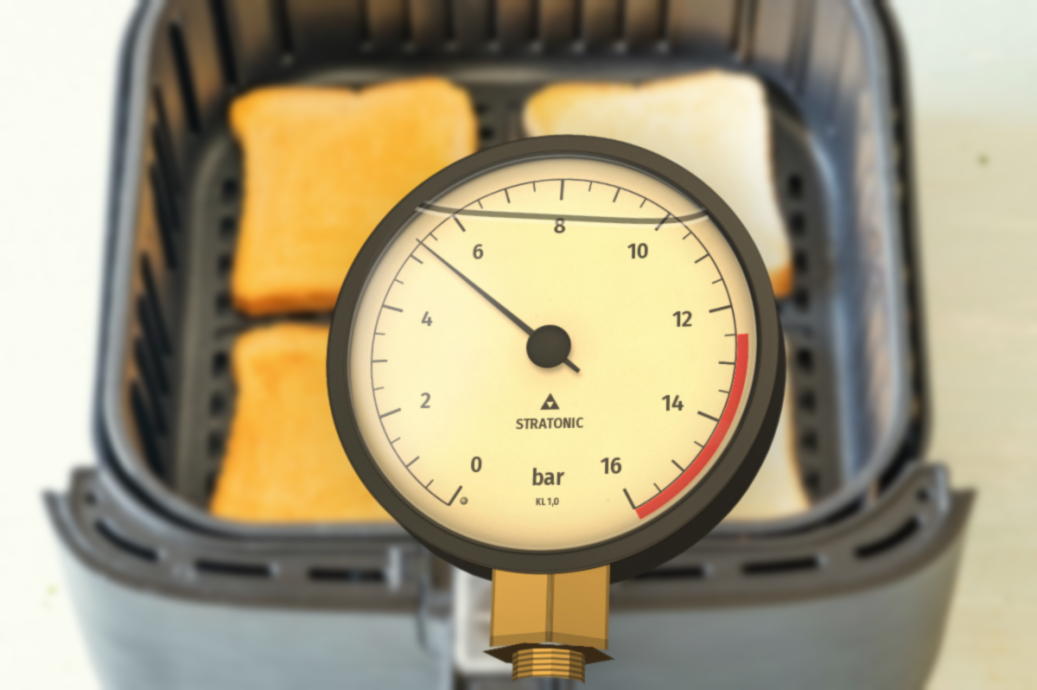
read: 5.25 bar
